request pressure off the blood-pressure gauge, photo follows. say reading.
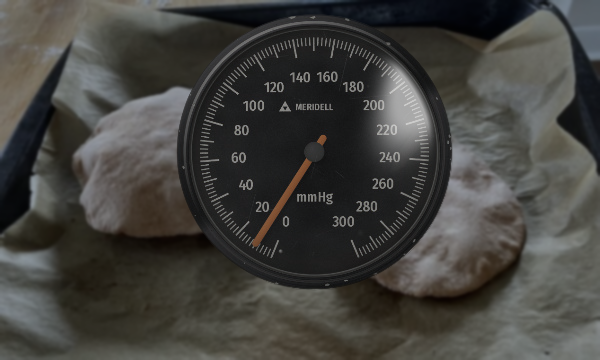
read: 10 mmHg
